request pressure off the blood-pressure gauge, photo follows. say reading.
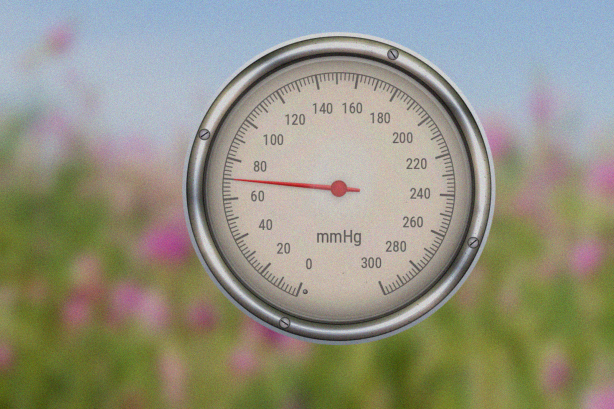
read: 70 mmHg
